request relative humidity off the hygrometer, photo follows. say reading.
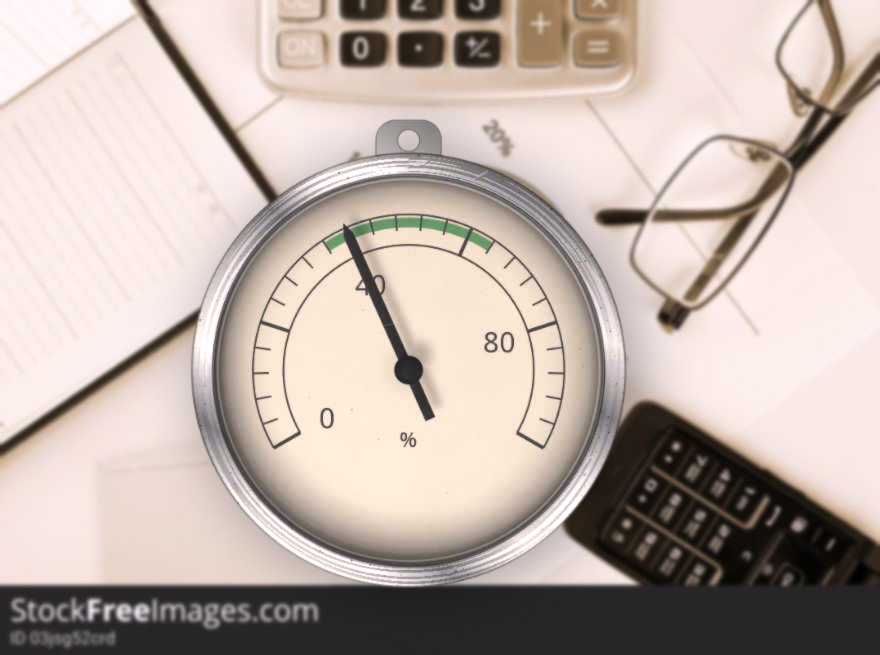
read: 40 %
